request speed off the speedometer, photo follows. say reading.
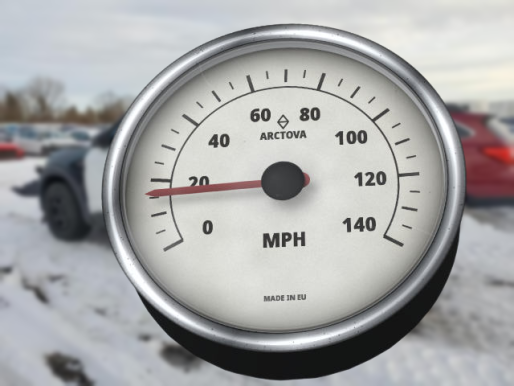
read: 15 mph
